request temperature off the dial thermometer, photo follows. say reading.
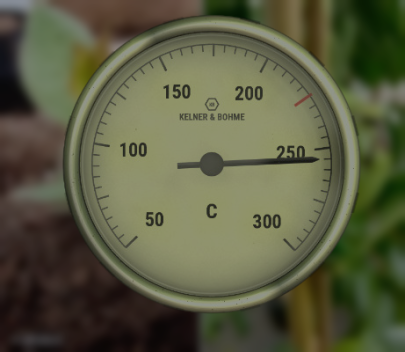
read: 255 °C
